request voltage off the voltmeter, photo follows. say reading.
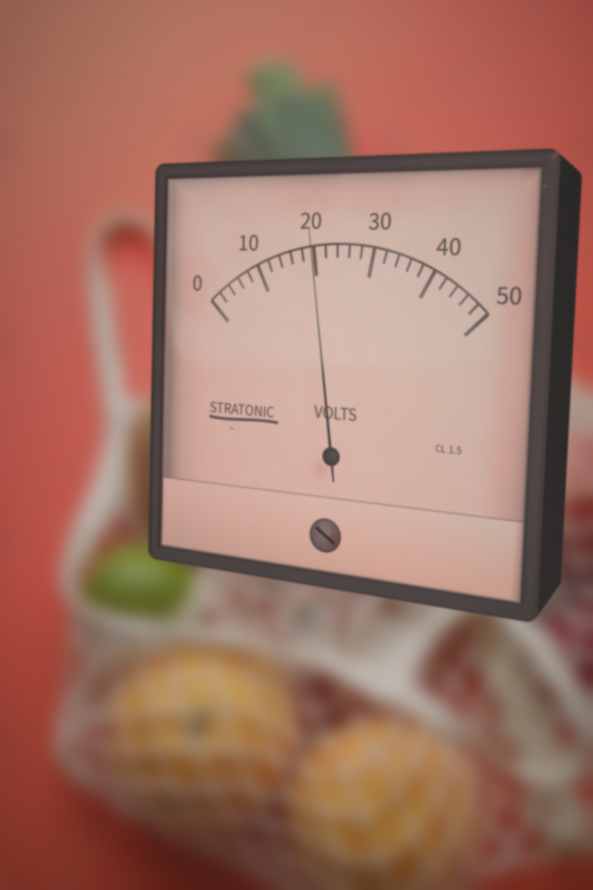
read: 20 V
